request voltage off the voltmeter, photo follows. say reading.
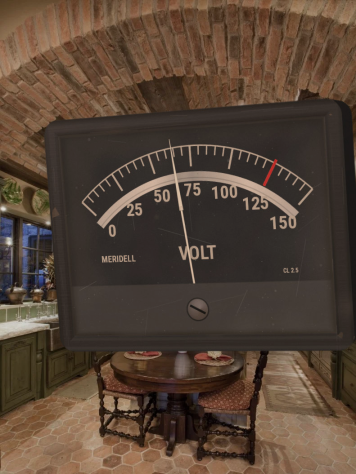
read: 65 V
